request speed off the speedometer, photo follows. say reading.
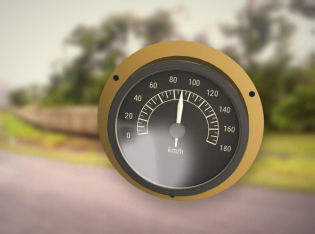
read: 90 km/h
